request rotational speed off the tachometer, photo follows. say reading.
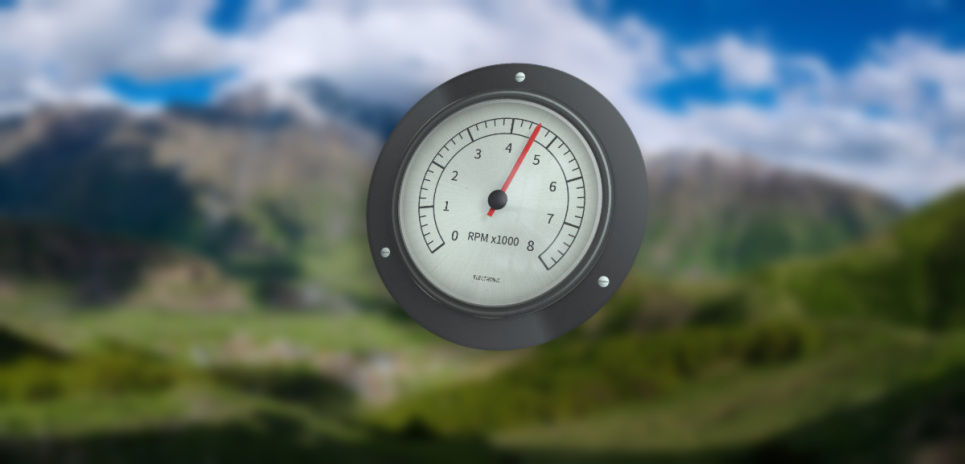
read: 4600 rpm
